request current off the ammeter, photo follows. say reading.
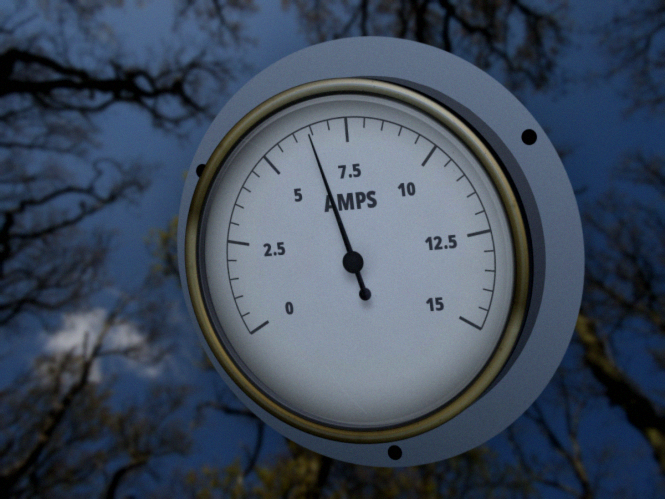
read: 6.5 A
